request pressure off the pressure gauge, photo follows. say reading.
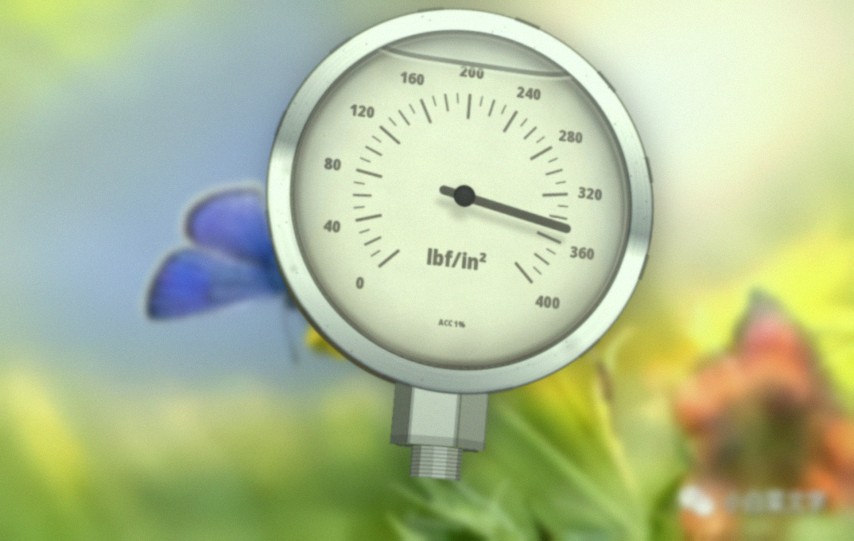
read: 350 psi
